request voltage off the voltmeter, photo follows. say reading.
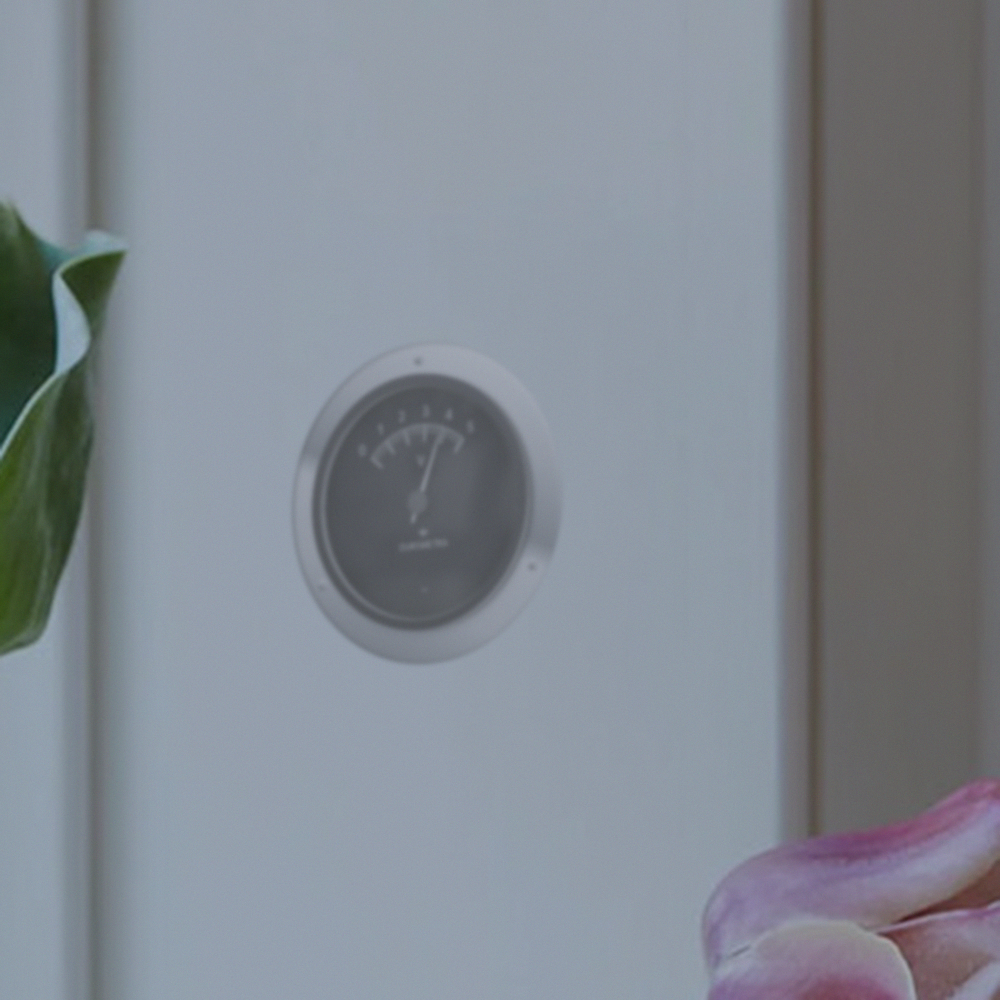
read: 4 V
